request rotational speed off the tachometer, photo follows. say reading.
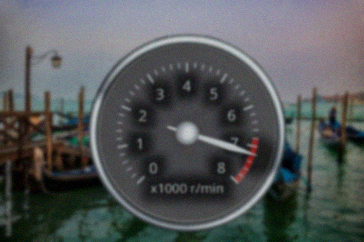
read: 7200 rpm
